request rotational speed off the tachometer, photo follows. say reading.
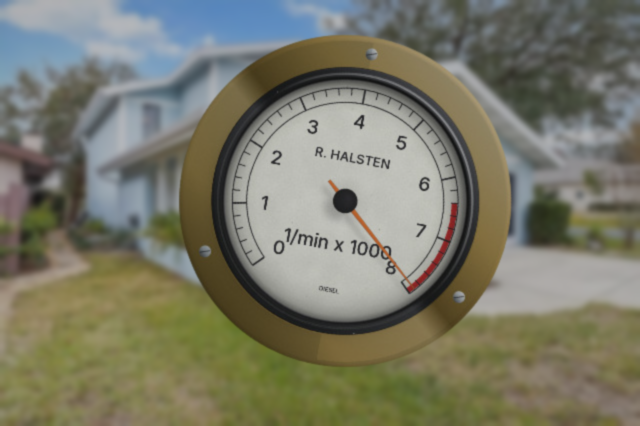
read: 7900 rpm
